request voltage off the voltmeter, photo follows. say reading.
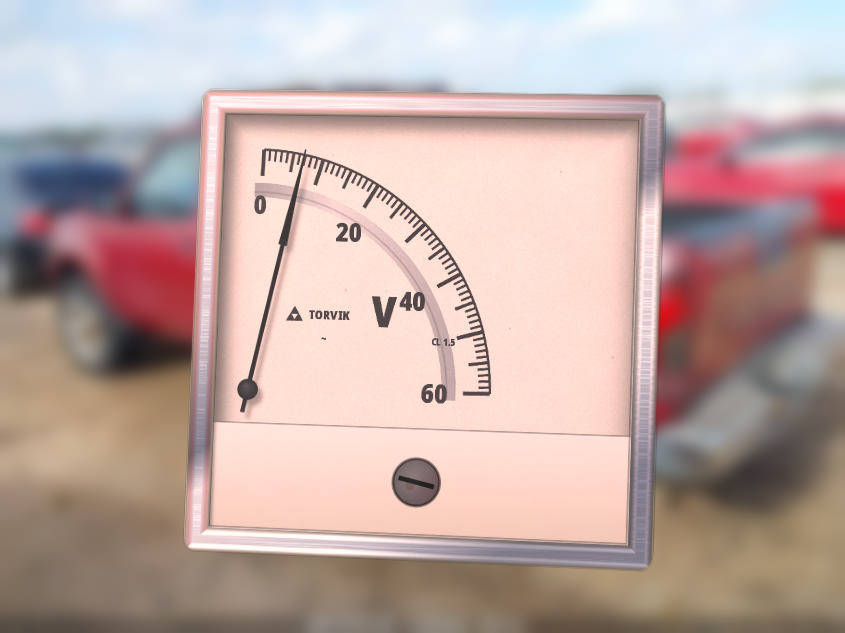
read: 7 V
